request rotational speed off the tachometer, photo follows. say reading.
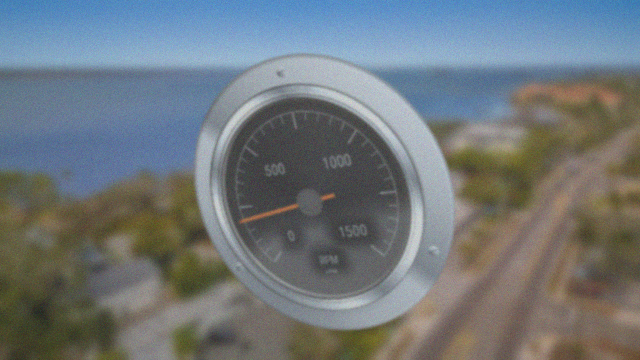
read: 200 rpm
